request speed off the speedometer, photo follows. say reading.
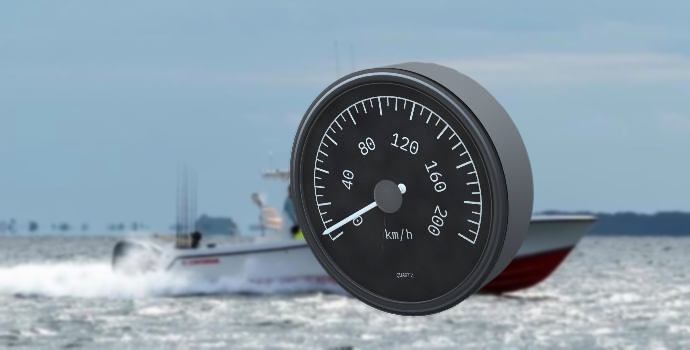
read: 5 km/h
